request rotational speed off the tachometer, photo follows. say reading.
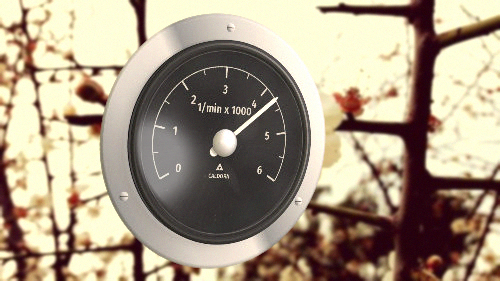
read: 4250 rpm
